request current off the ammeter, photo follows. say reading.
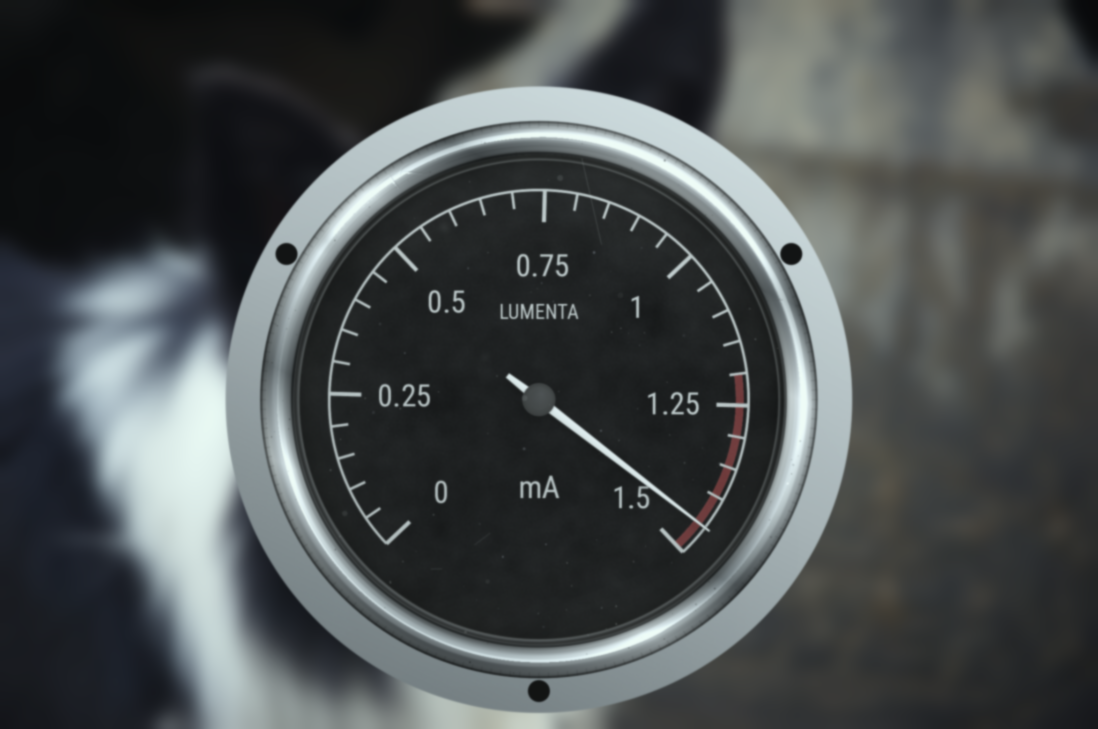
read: 1.45 mA
